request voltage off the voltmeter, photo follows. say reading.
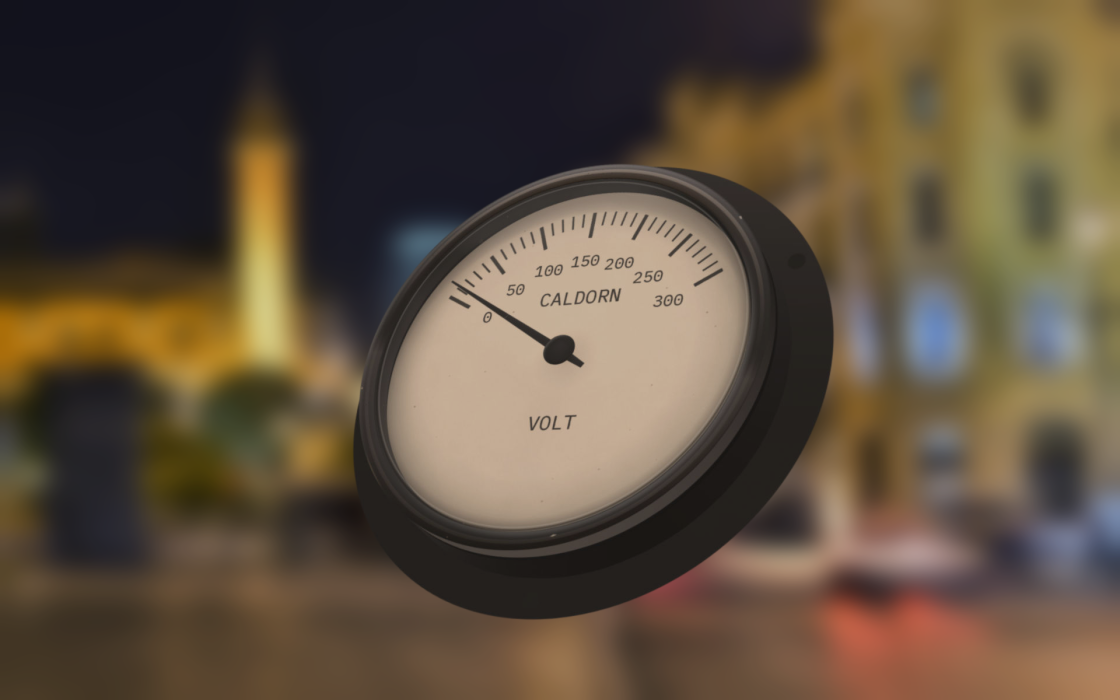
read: 10 V
